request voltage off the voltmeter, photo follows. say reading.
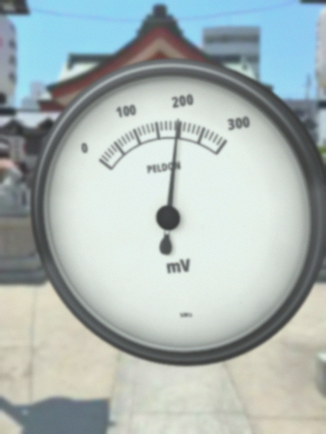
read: 200 mV
